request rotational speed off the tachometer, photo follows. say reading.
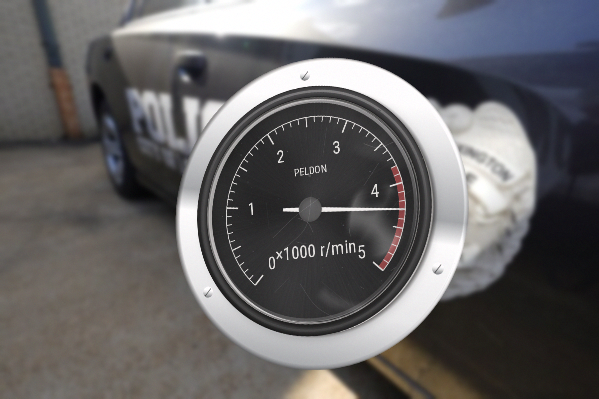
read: 4300 rpm
